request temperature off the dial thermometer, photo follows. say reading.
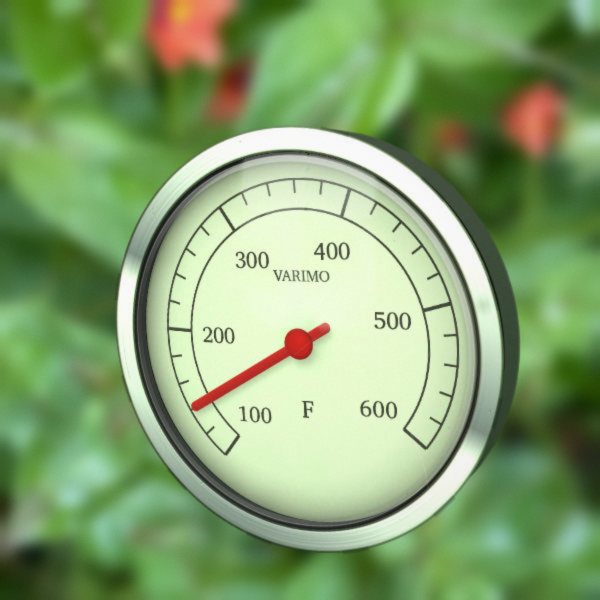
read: 140 °F
